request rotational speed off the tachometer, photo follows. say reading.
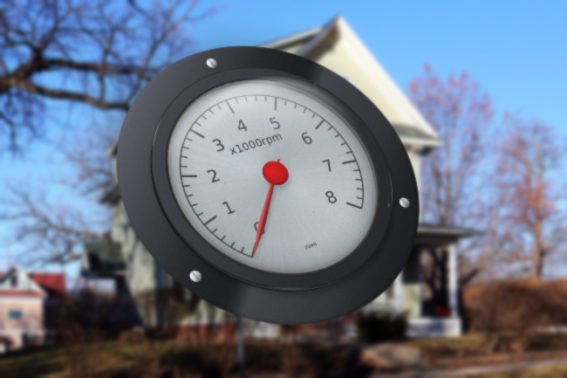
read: 0 rpm
